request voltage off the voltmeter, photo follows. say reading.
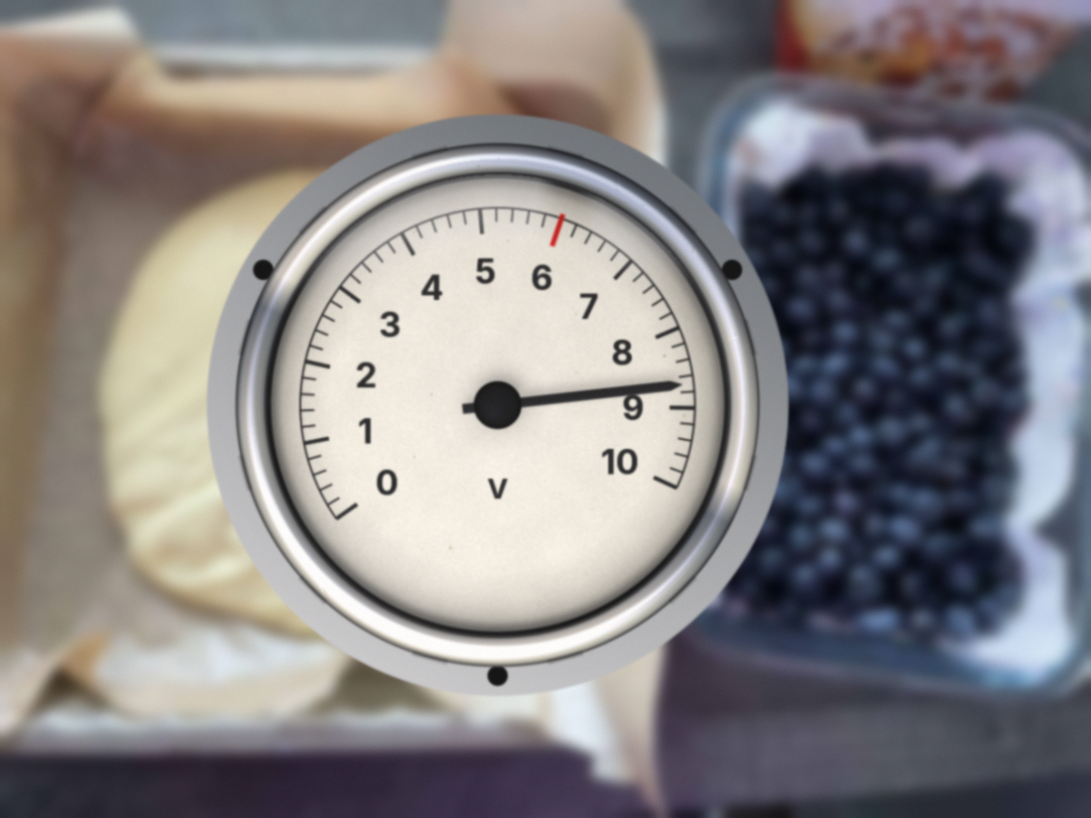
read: 8.7 V
